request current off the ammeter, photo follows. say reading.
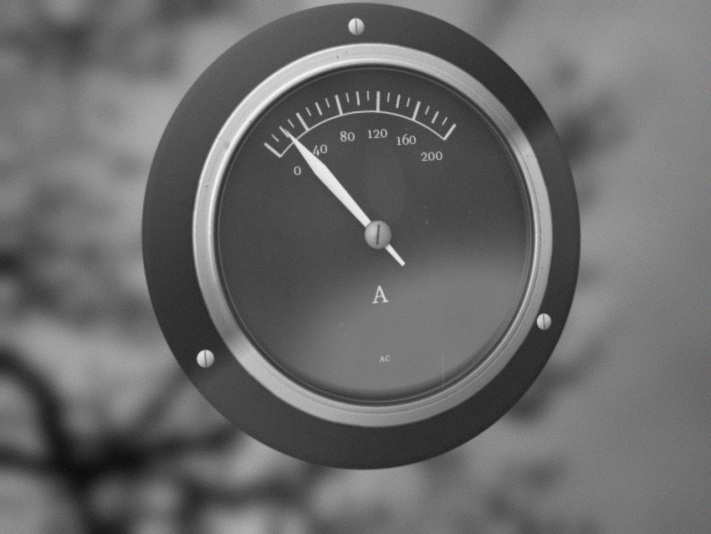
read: 20 A
